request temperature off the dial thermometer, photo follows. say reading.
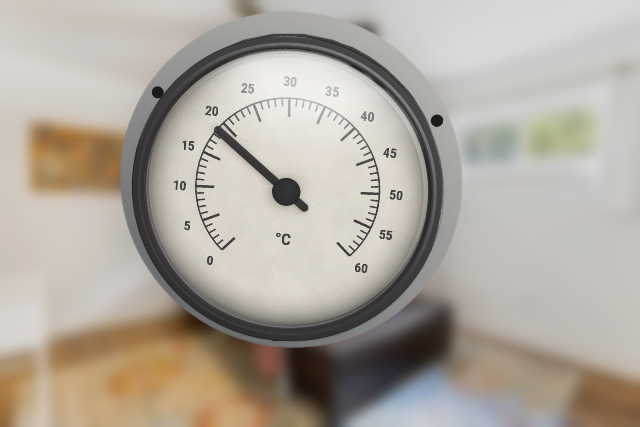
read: 19 °C
